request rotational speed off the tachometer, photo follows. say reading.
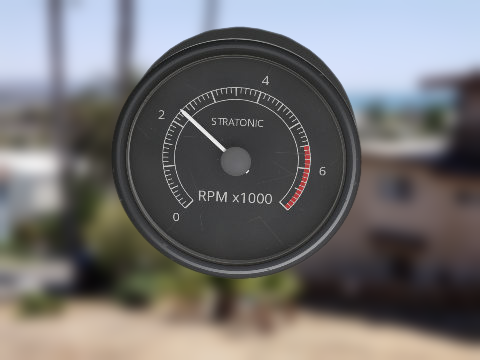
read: 2300 rpm
